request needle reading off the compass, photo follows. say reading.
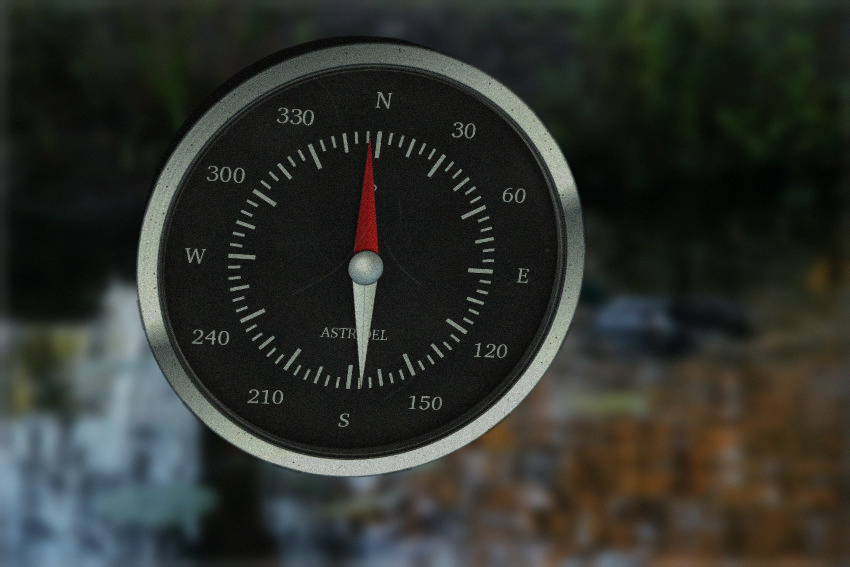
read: 355 °
